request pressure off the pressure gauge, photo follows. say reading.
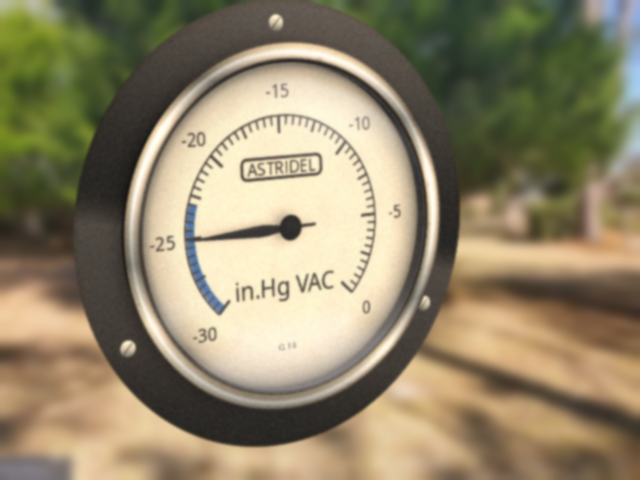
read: -25 inHg
